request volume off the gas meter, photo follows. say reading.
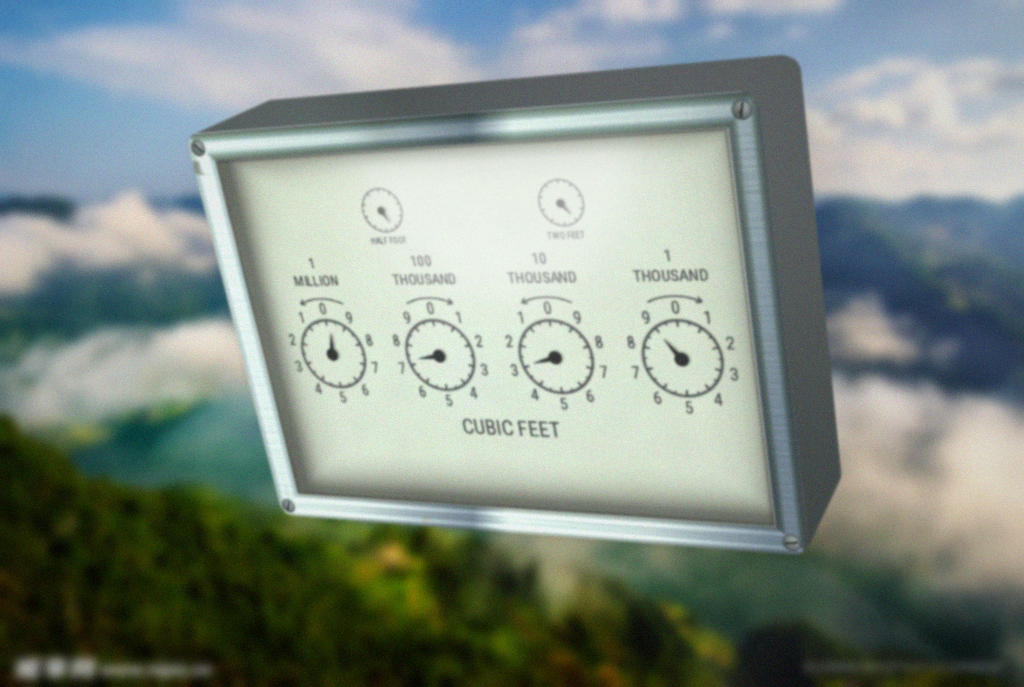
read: 972900 ft³
